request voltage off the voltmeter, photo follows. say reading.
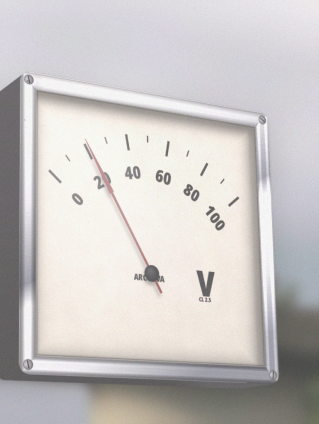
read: 20 V
